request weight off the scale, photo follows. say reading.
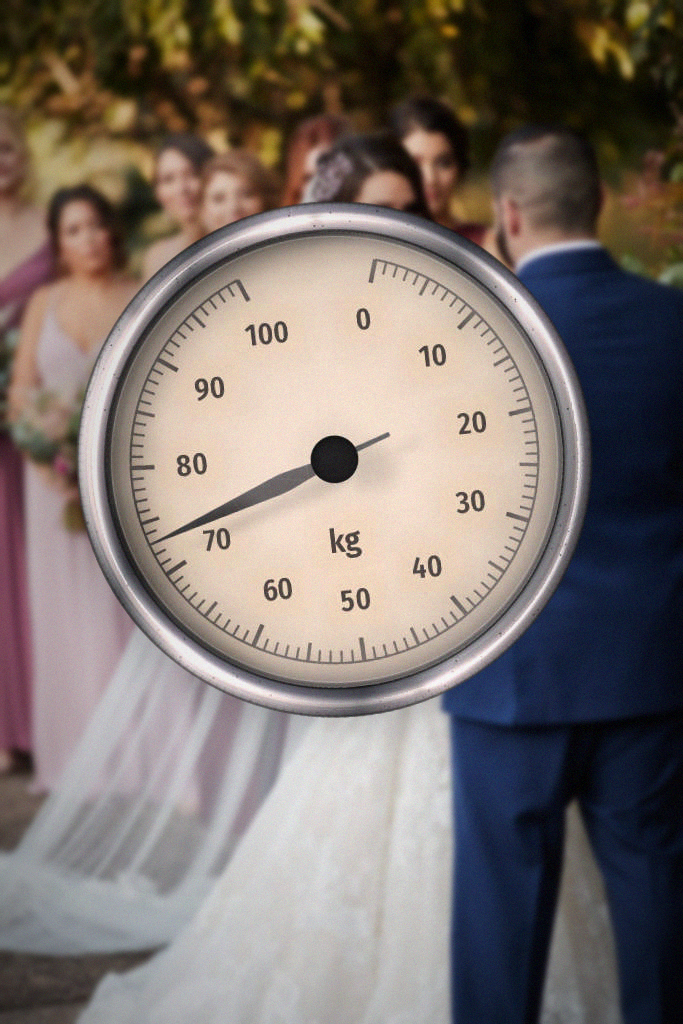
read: 73 kg
